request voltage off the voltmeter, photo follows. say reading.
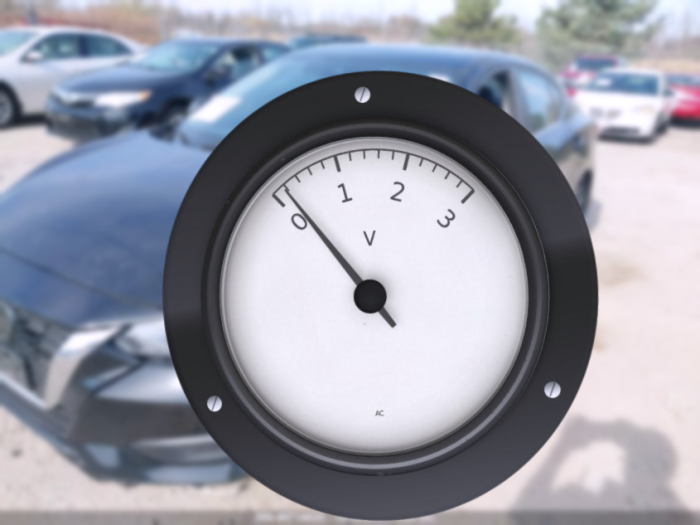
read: 0.2 V
